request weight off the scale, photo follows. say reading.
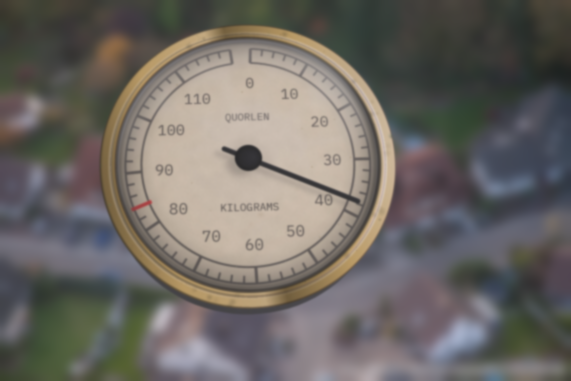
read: 38 kg
